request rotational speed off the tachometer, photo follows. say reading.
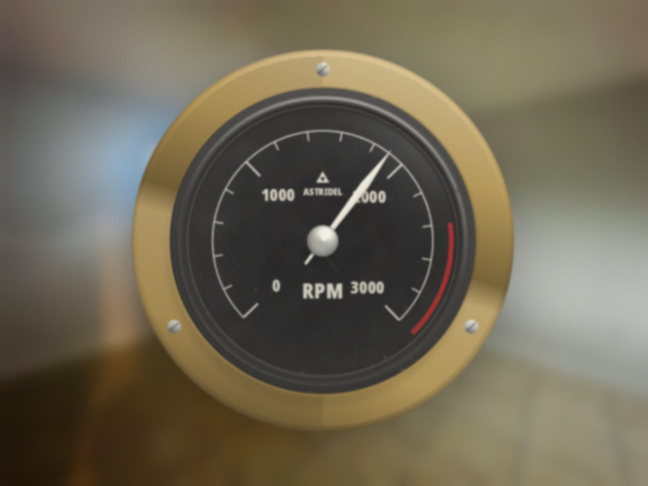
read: 1900 rpm
